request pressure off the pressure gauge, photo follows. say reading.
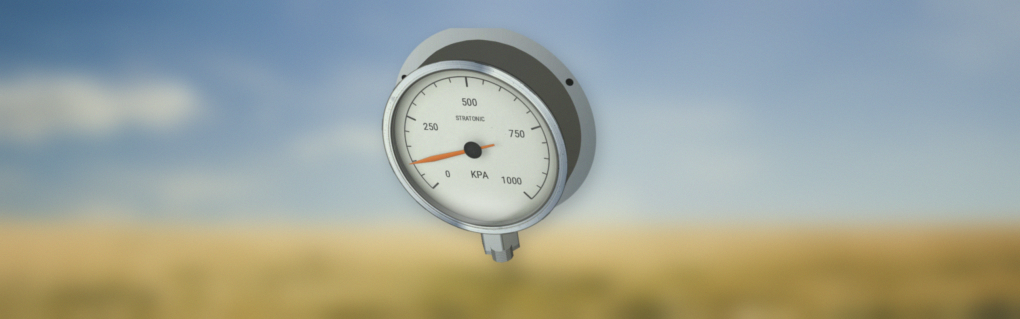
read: 100 kPa
